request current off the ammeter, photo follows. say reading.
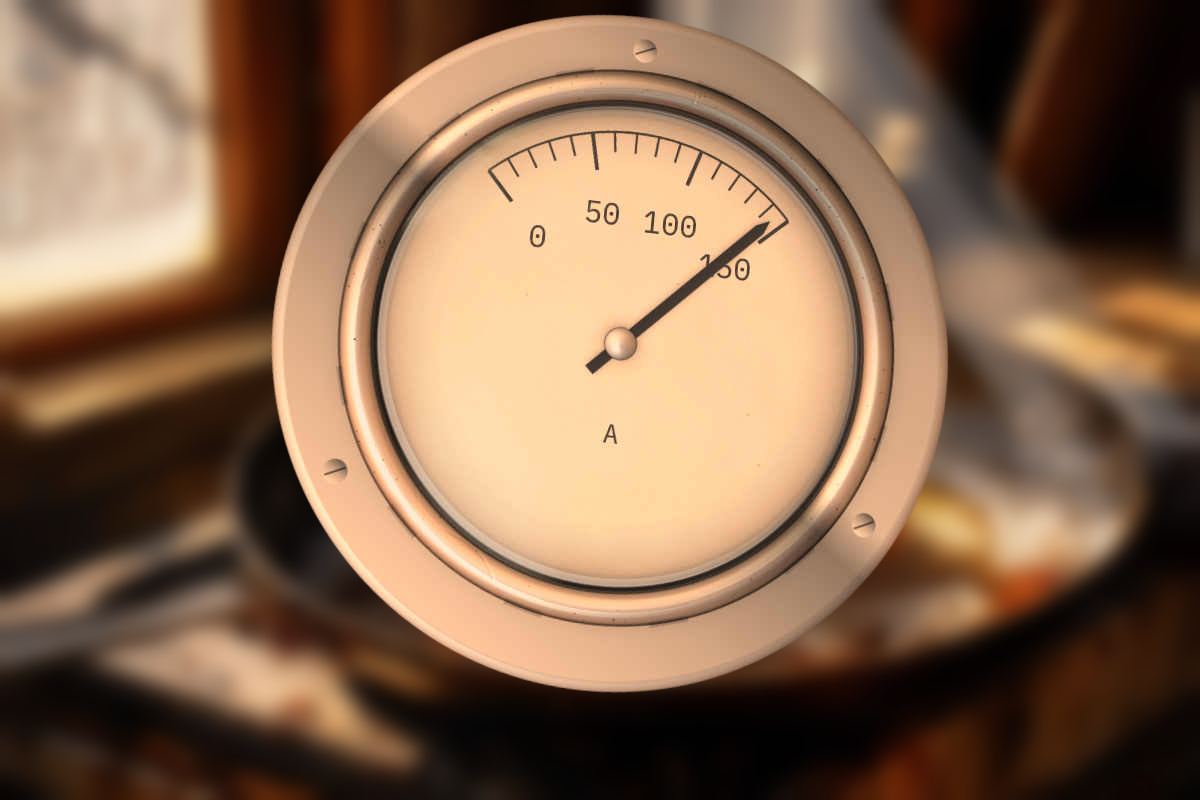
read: 145 A
